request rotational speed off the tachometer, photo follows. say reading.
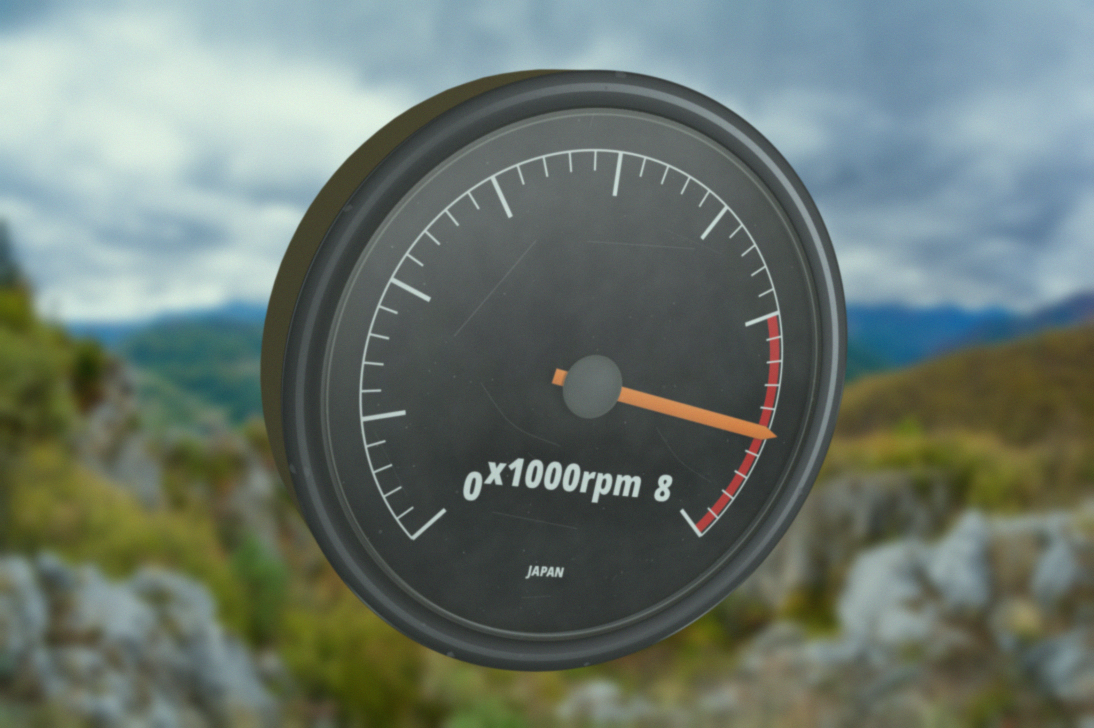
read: 7000 rpm
